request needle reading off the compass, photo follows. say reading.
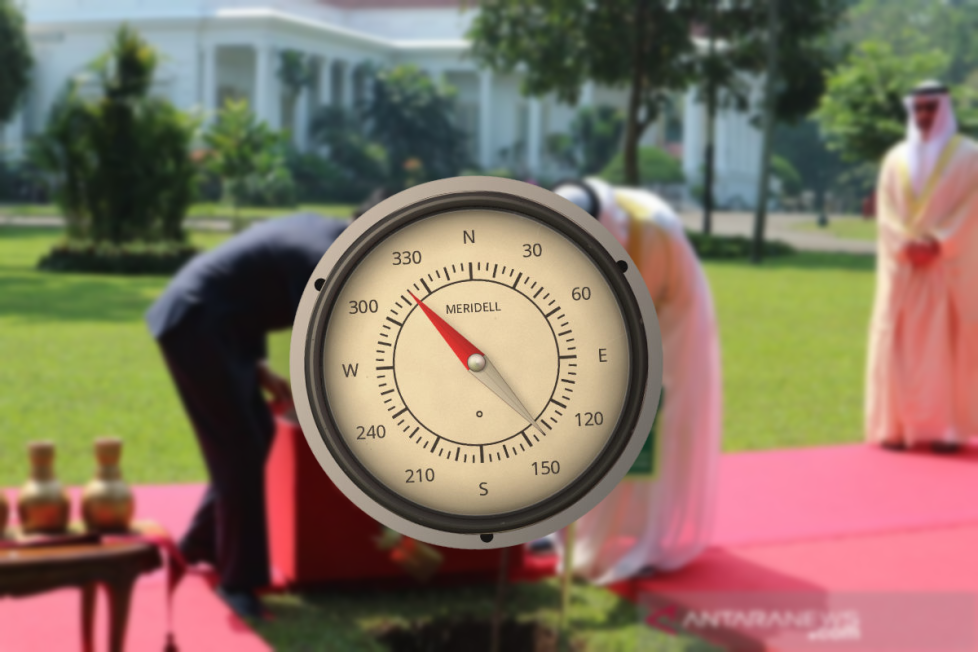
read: 320 °
